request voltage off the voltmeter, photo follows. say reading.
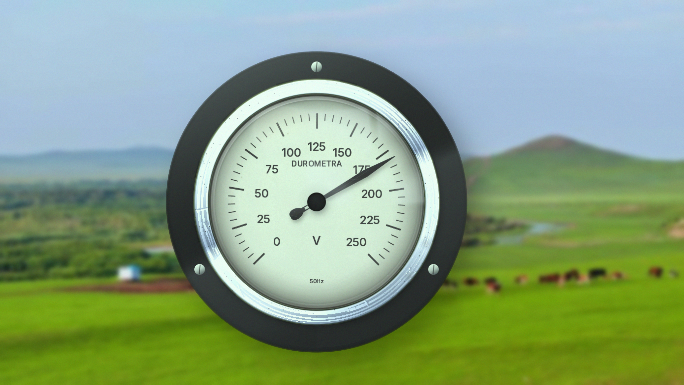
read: 180 V
